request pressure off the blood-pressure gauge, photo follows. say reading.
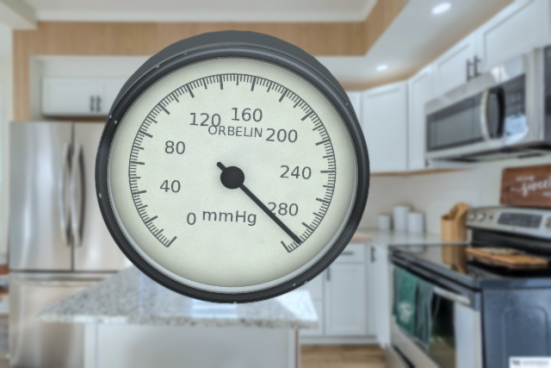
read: 290 mmHg
